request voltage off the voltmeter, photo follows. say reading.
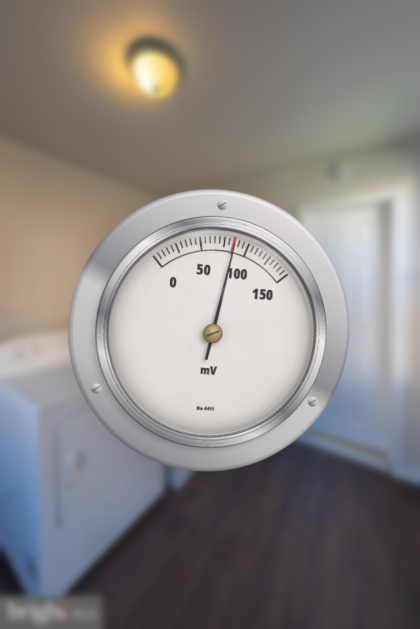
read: 85 mV
